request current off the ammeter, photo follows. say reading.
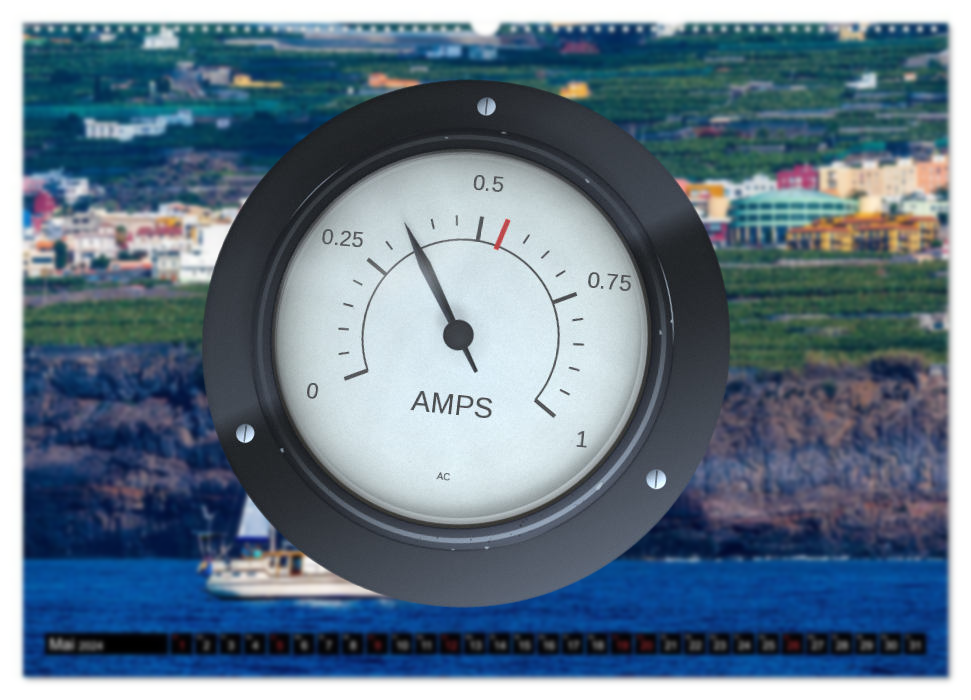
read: 0.35 A
